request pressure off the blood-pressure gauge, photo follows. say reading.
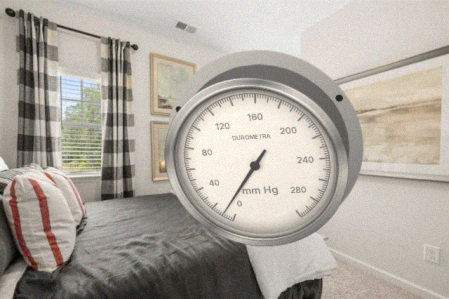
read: 10 mmHg
